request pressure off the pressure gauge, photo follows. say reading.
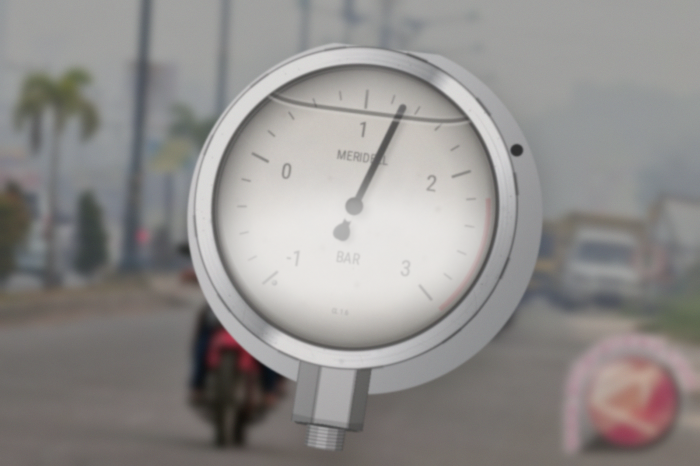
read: 1.3 bar
